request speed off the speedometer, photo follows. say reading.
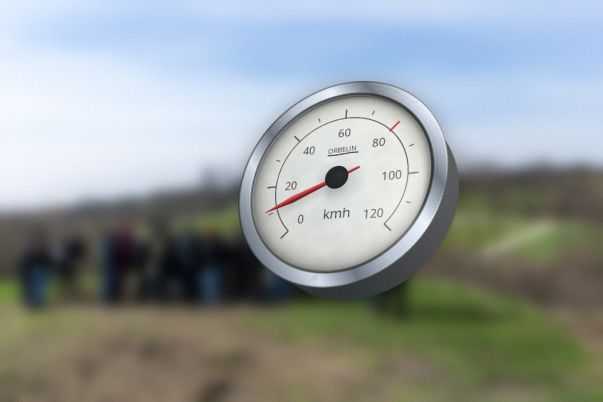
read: 10 km/h
